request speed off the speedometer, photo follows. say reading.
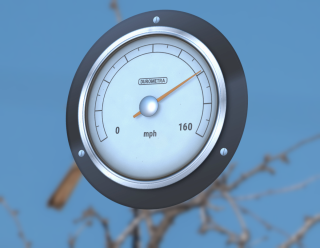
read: 120 mph
